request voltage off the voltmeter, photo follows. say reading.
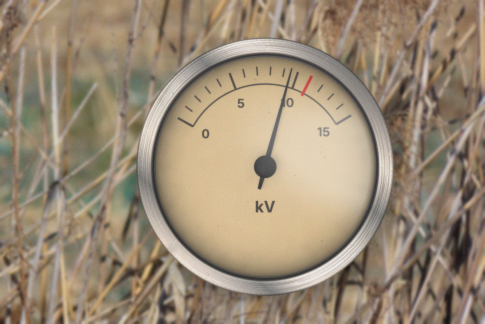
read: 9.5 kV
